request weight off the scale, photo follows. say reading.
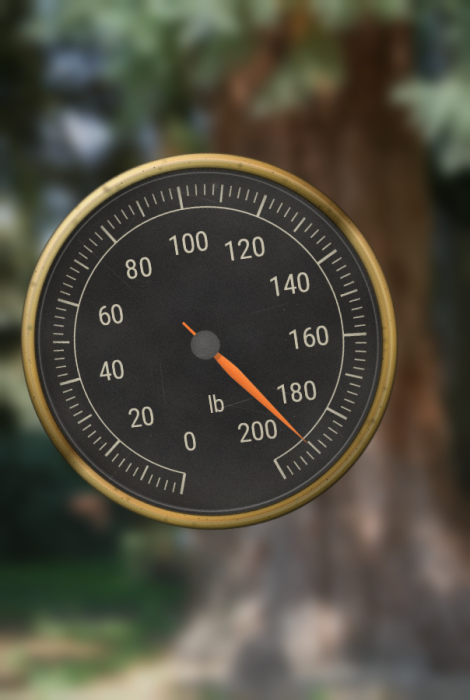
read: 190 lb
